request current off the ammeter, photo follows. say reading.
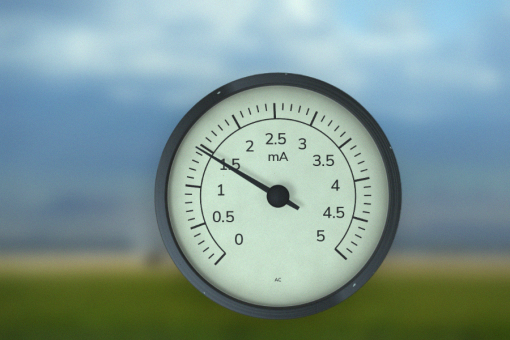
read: 1.45 mA
